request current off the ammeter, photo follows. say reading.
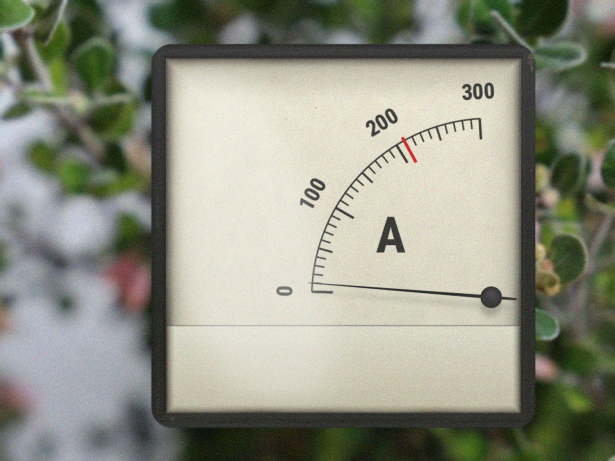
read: 10 A
